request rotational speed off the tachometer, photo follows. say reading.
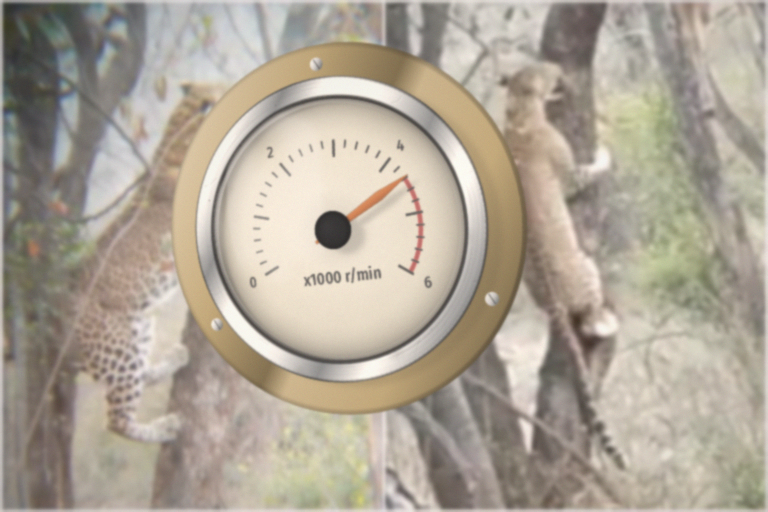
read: 4400 rpm
